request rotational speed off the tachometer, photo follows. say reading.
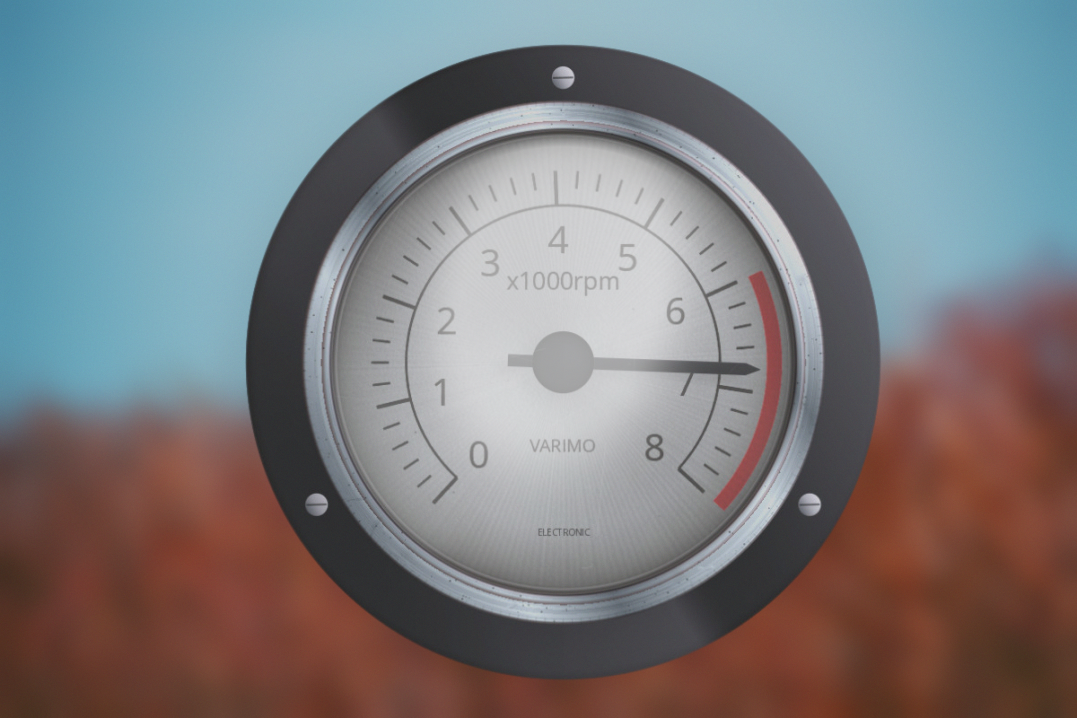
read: 6800 rpm
